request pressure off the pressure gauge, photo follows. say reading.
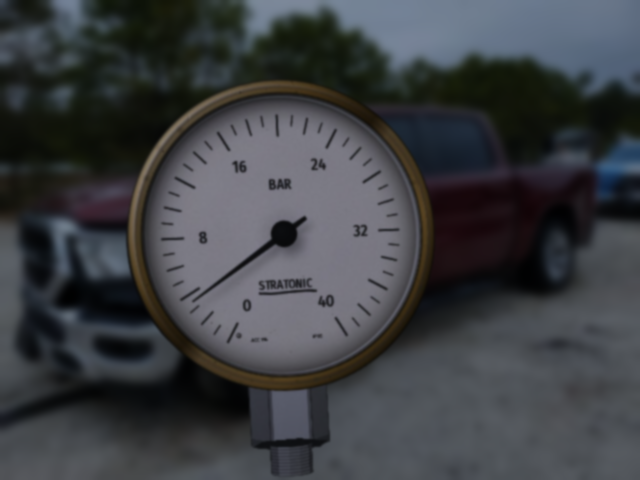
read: 3.5 bar
